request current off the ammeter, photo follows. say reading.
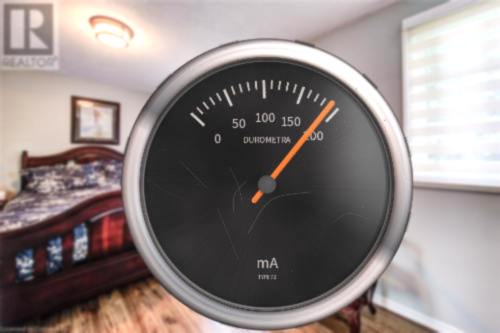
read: 190 mA
